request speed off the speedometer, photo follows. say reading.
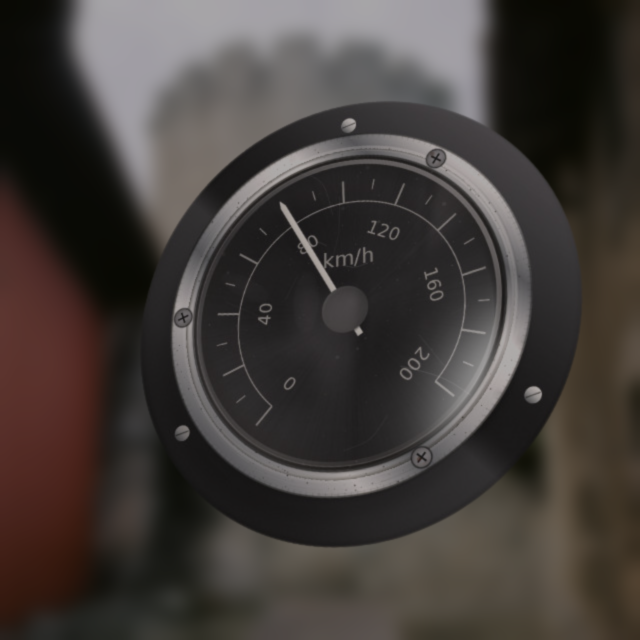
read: 80 km/h
